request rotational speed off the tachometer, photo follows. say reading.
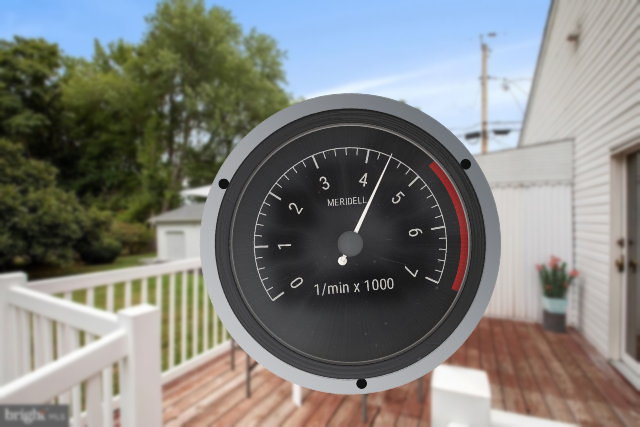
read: 4400 rpm
